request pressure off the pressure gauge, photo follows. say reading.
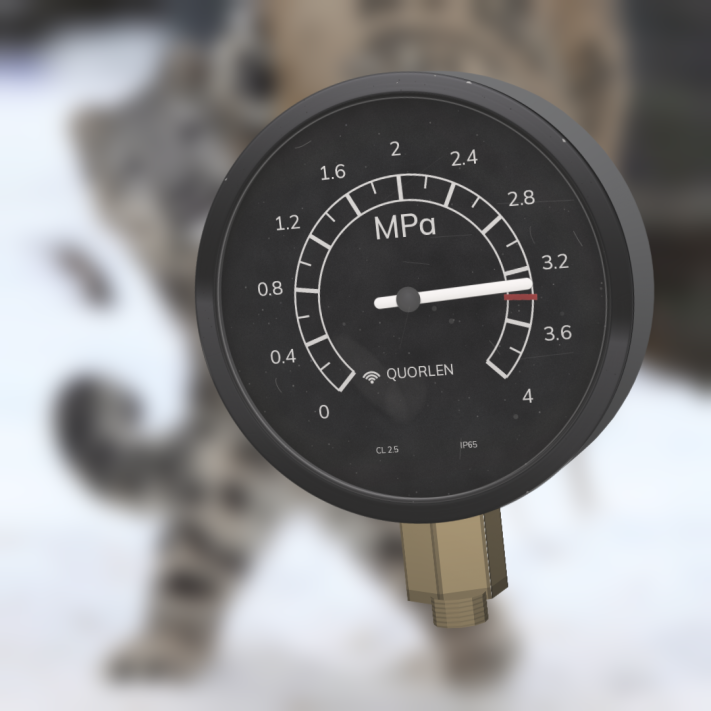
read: 3.3 MPa
